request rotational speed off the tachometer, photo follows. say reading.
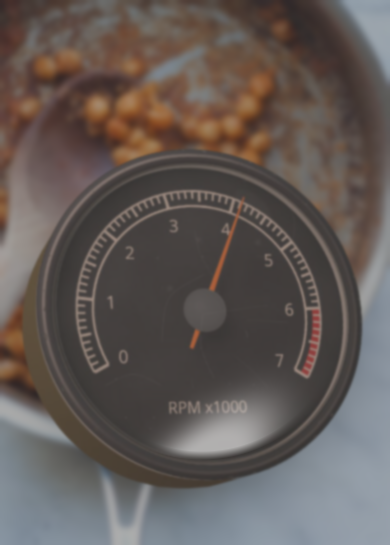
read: 4100 rpm
